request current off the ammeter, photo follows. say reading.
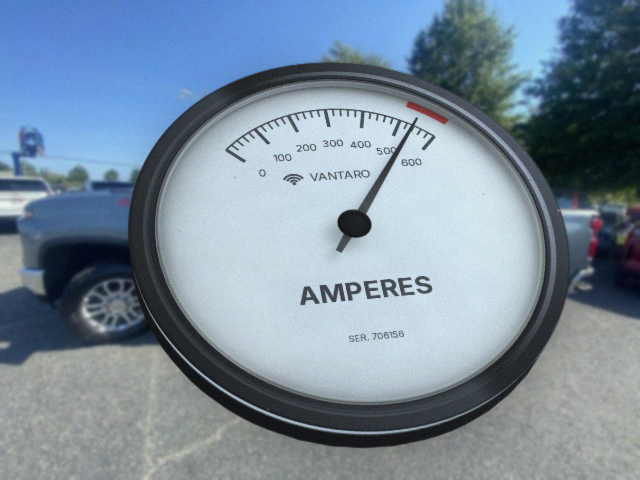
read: 540 A
